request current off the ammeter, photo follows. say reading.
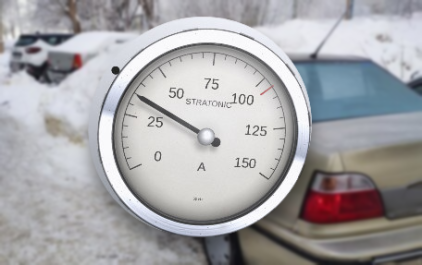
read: 35 A
